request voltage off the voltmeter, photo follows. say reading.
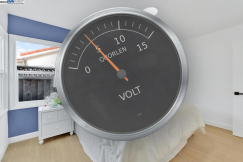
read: 5 V
